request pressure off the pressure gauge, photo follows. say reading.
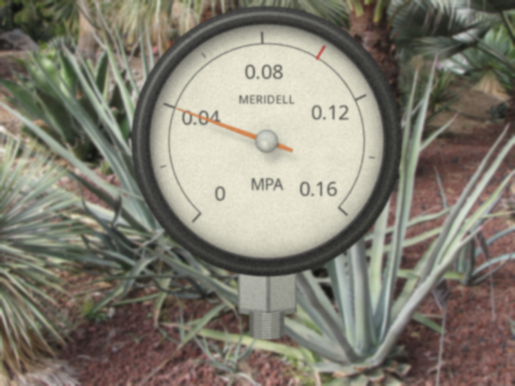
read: 0.04 MPa
